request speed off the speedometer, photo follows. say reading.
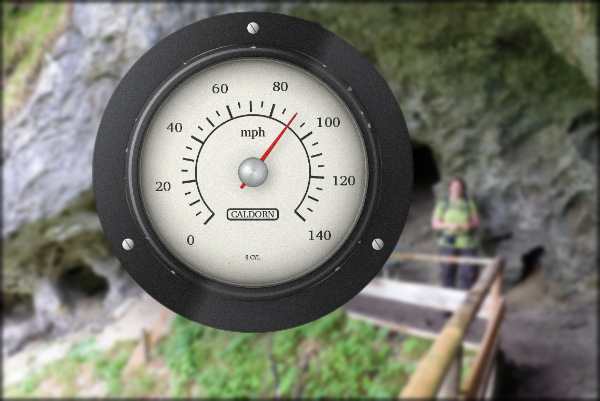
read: 90 mph
